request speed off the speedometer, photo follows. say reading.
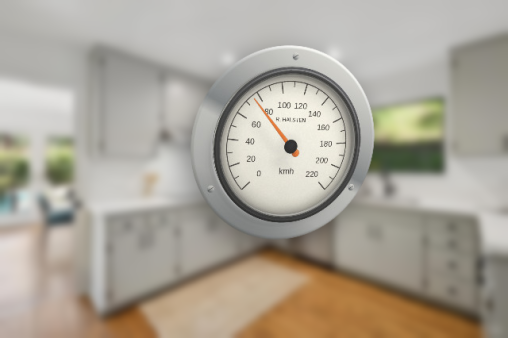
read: 75 km/h
